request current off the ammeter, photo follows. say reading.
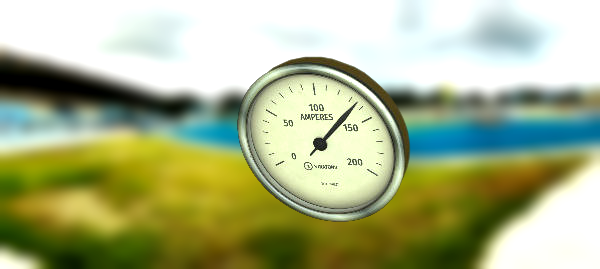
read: 135 A
